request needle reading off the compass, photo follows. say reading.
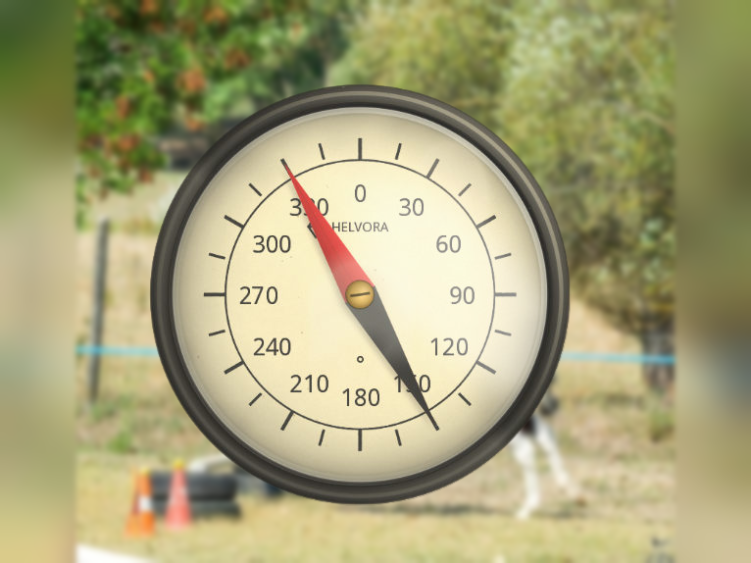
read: 330 °
